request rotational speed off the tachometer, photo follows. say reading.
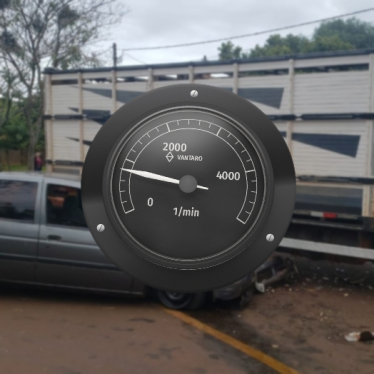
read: 800 rpm
